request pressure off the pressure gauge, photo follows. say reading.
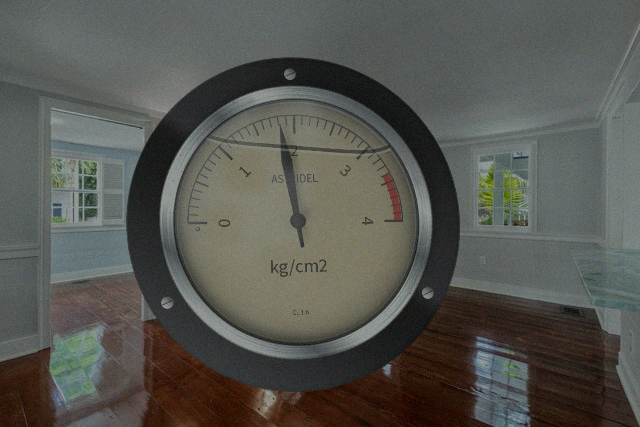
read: 1.8 kg/cm²
